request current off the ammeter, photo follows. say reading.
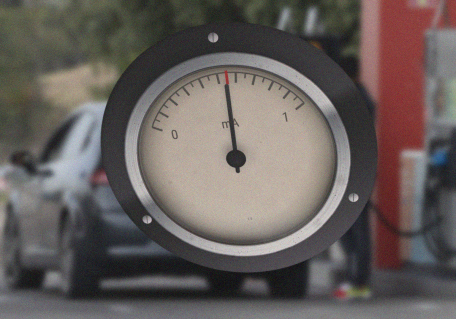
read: 0.55 mA
